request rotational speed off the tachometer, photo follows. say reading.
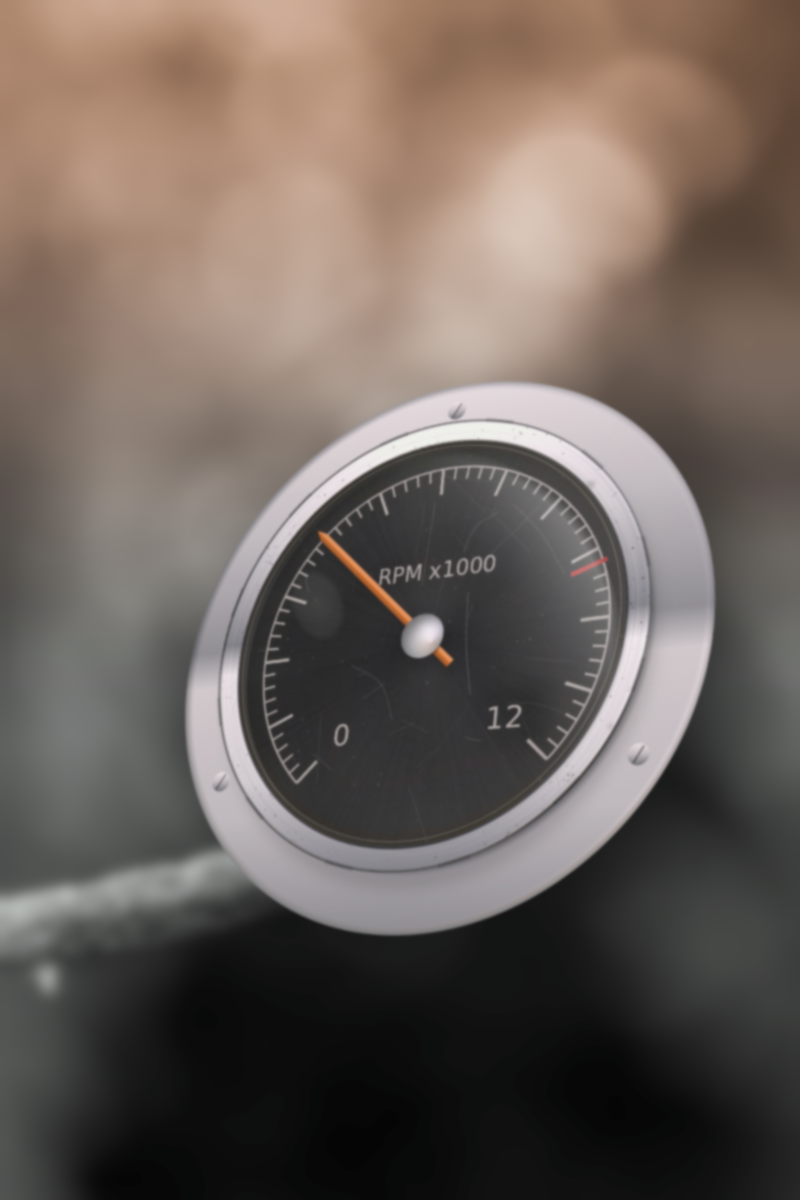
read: 4000 rpm
